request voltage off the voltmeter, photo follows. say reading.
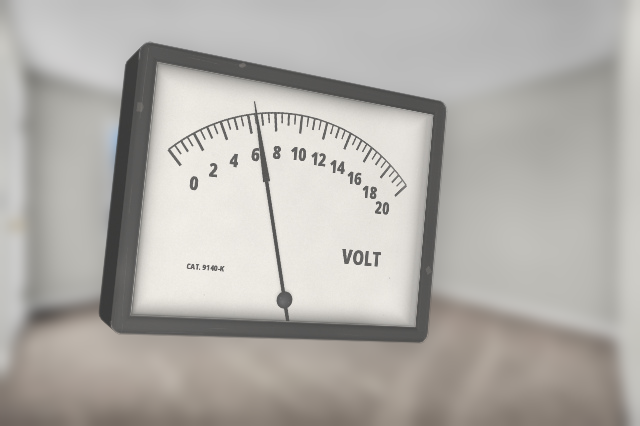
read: 6.5 V
